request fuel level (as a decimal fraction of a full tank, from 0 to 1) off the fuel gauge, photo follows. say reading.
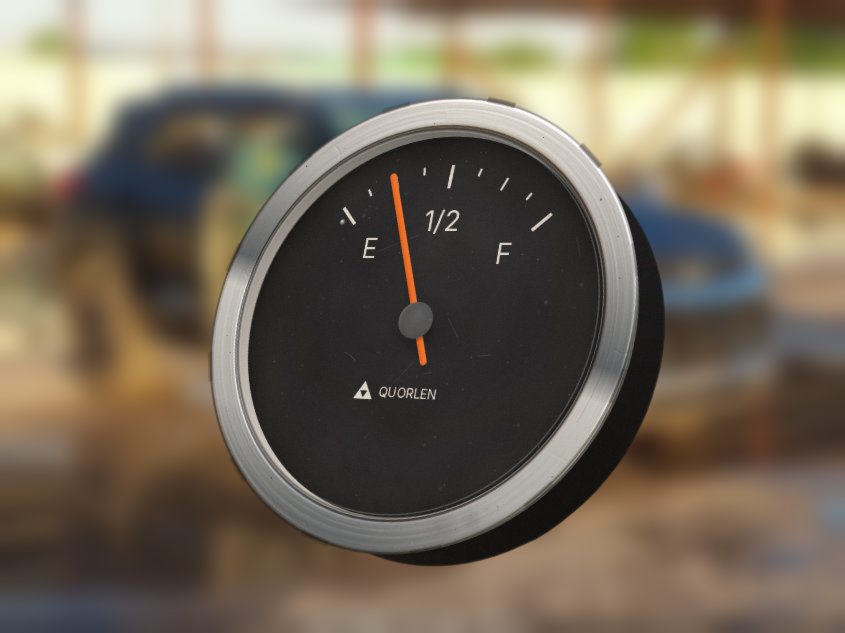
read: 0.25
